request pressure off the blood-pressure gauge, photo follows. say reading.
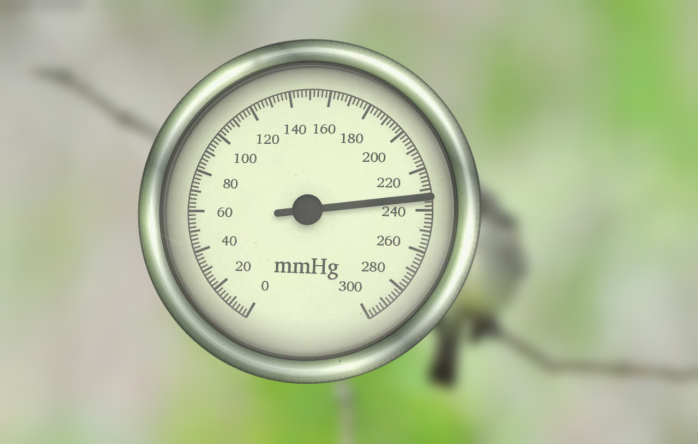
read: 234 mmHg
